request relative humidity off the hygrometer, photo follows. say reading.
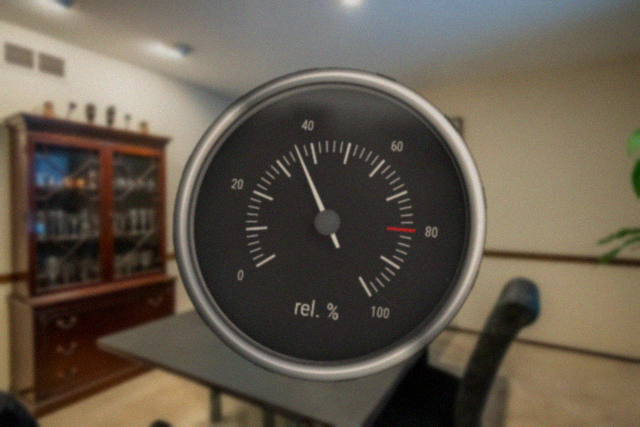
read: 36 %
